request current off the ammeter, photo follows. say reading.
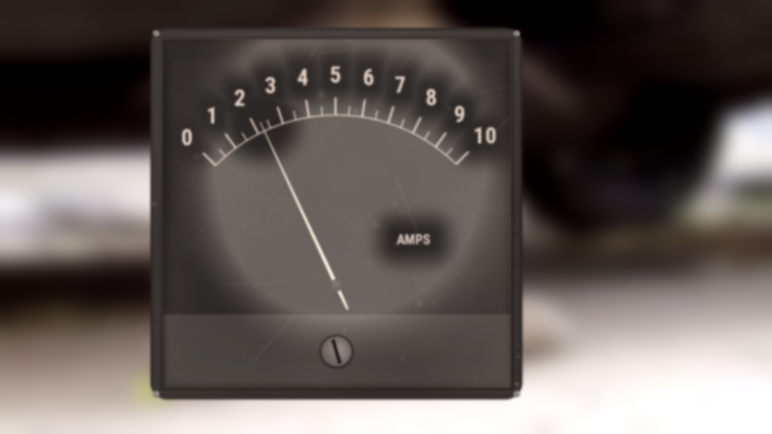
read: 2.25 A
